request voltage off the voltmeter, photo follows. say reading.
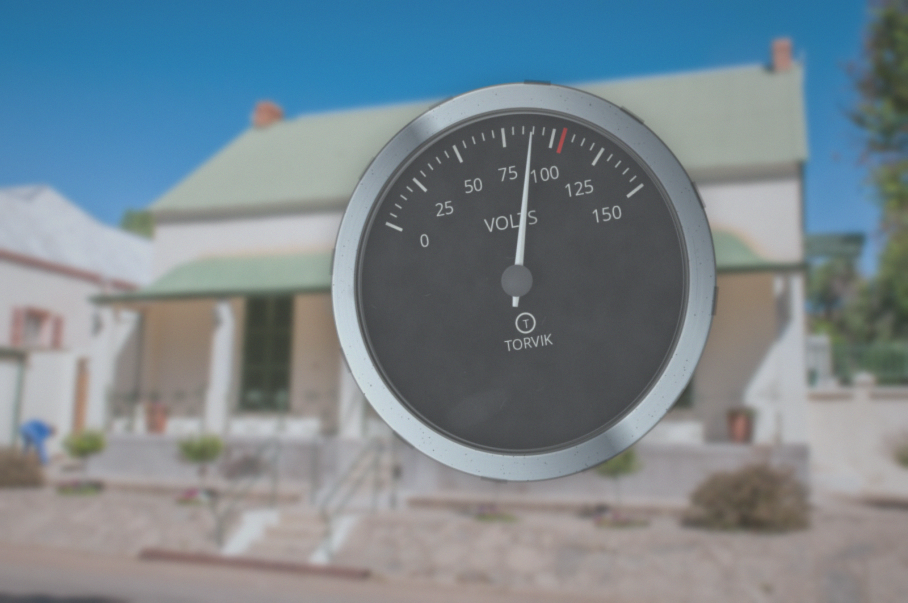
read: 90 V
